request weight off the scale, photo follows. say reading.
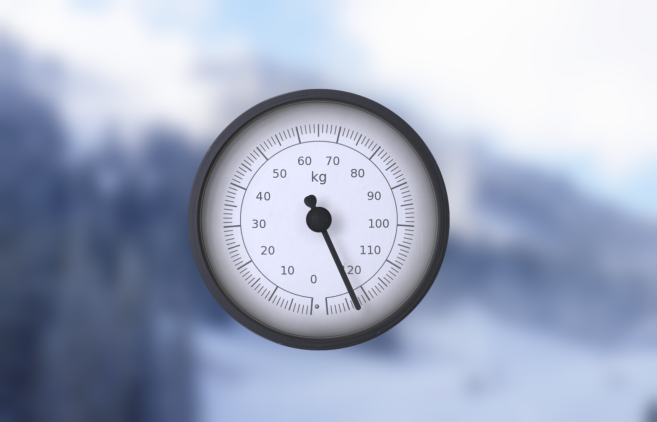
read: 123 kg
